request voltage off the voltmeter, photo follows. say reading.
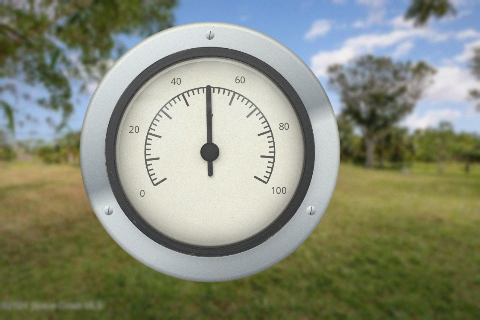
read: 50 V
